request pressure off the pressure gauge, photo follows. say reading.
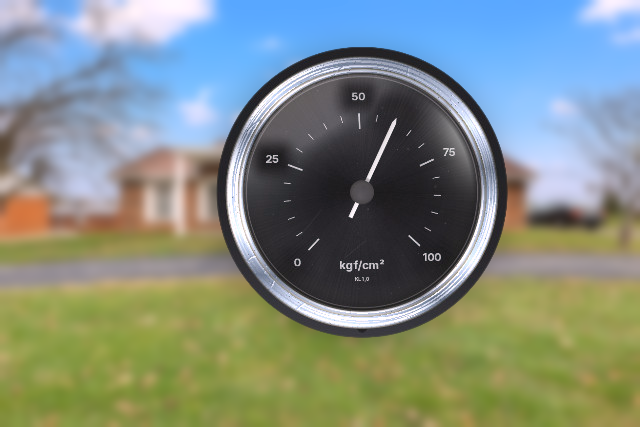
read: 60 kg/cm²
